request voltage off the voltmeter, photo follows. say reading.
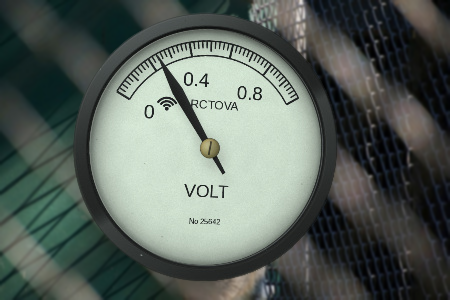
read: 0.24 V
